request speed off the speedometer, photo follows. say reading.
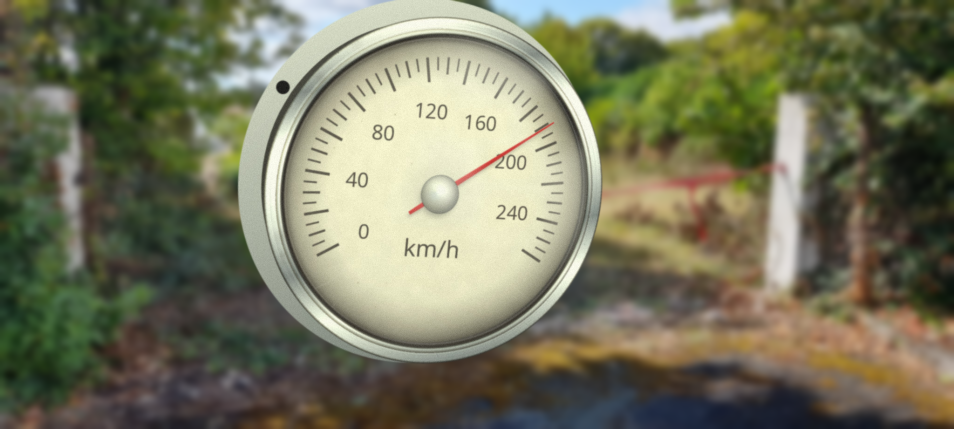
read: 190 km/h
